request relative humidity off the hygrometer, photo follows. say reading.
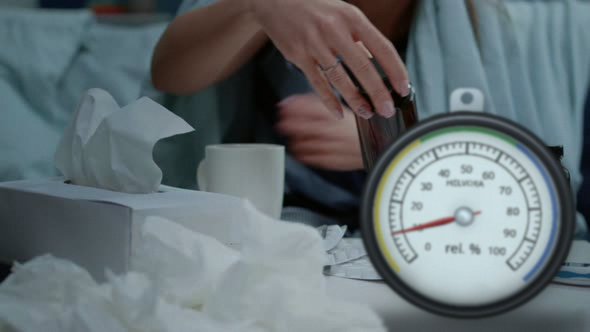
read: 10 %
